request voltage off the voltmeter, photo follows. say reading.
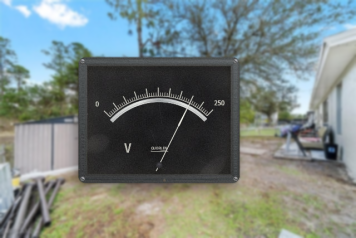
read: 200 V
